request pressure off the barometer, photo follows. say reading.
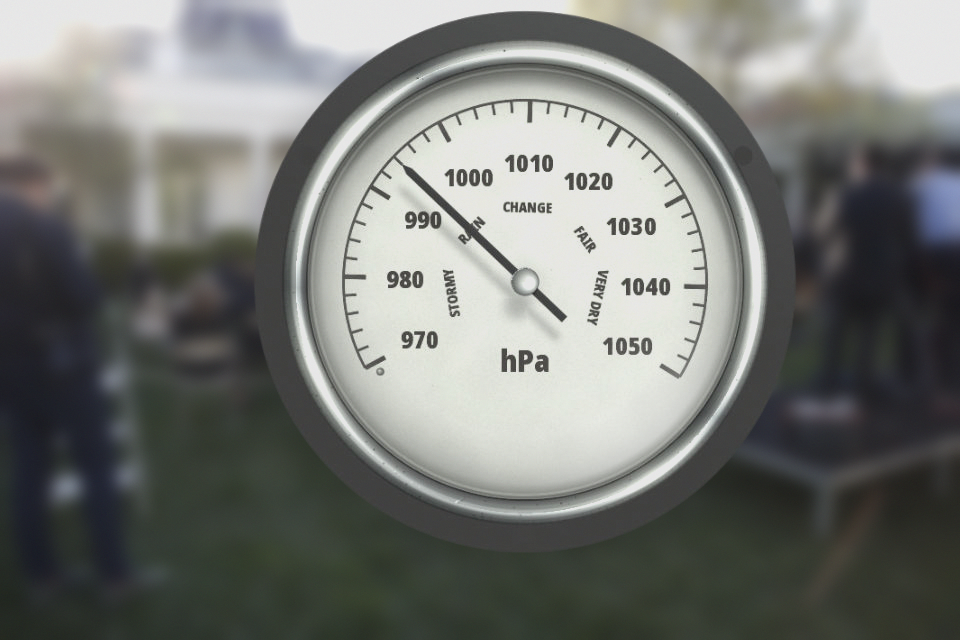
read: 994 hPa
